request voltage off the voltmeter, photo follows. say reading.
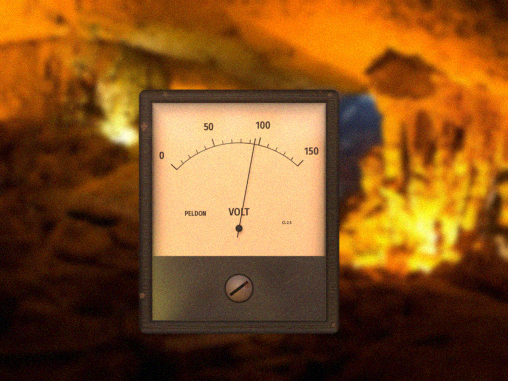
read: 95 V
